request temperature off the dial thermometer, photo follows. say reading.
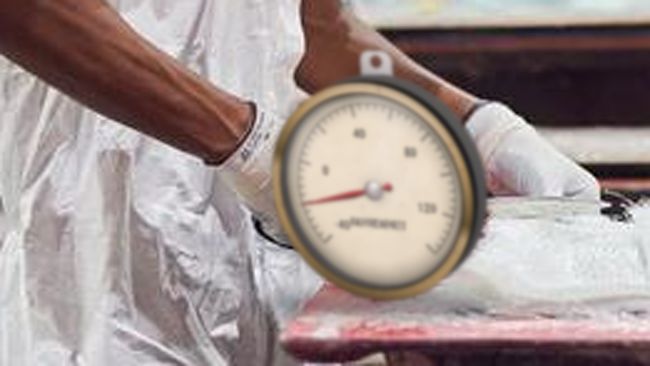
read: -20 °F
